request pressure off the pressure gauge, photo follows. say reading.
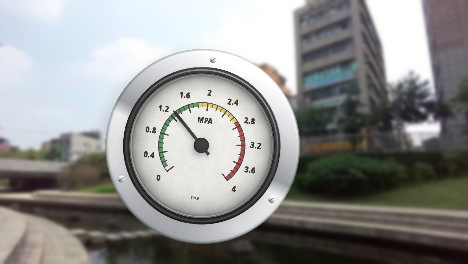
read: 1.3 MPa
